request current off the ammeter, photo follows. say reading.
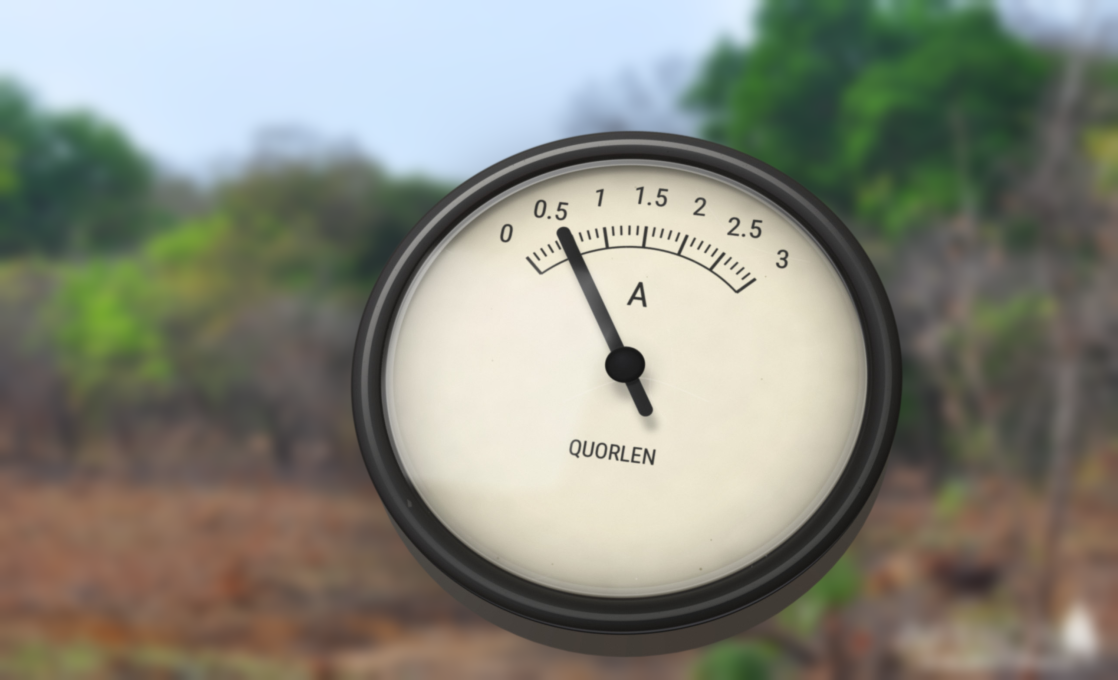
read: 0.5 A
